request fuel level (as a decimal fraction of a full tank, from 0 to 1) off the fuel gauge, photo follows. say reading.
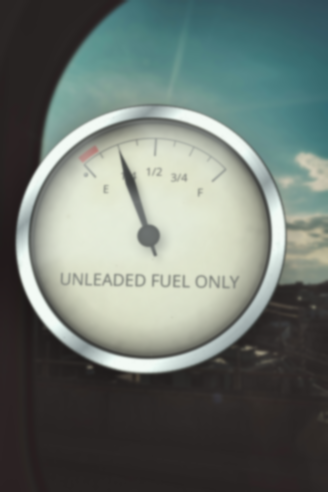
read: 0.25
